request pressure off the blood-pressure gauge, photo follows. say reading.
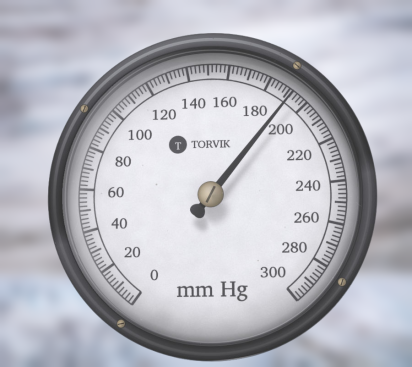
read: 192 mmHg
